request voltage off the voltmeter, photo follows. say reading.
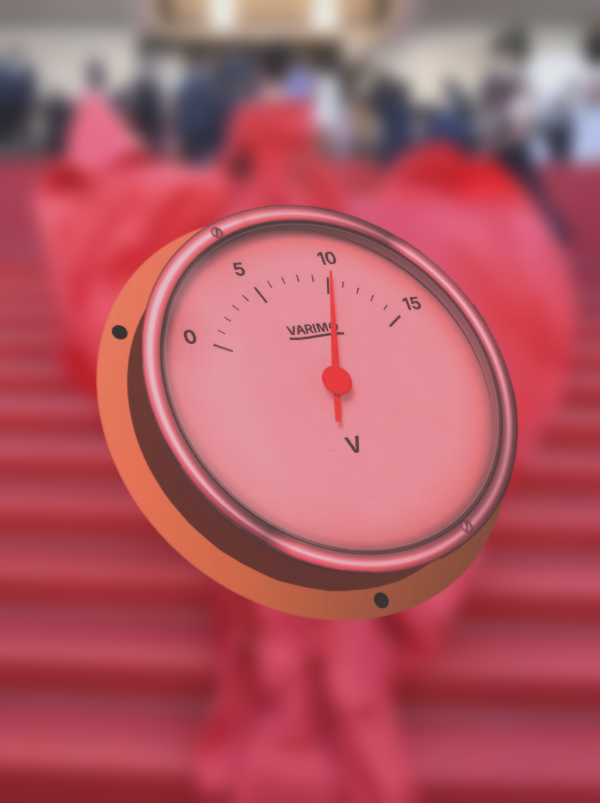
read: 10 V
